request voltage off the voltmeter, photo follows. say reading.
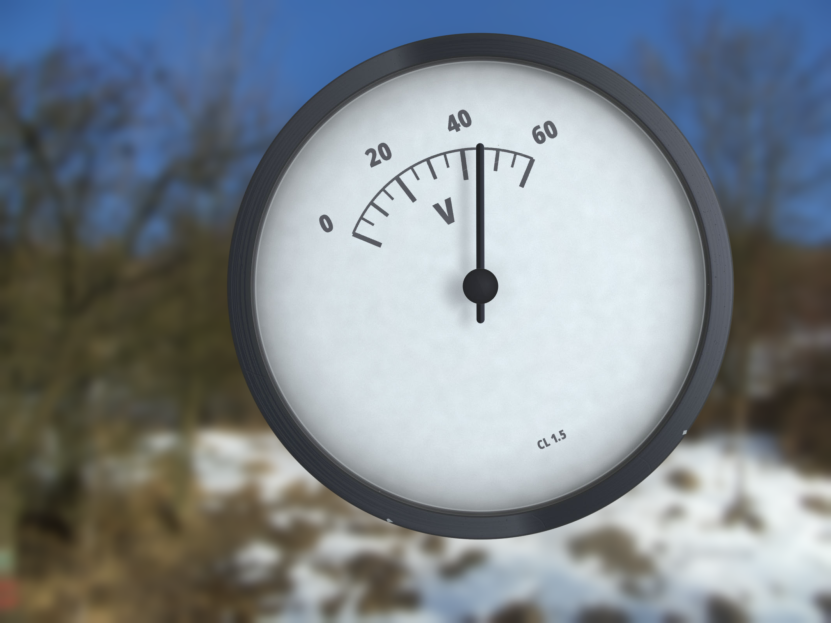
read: 45 V
